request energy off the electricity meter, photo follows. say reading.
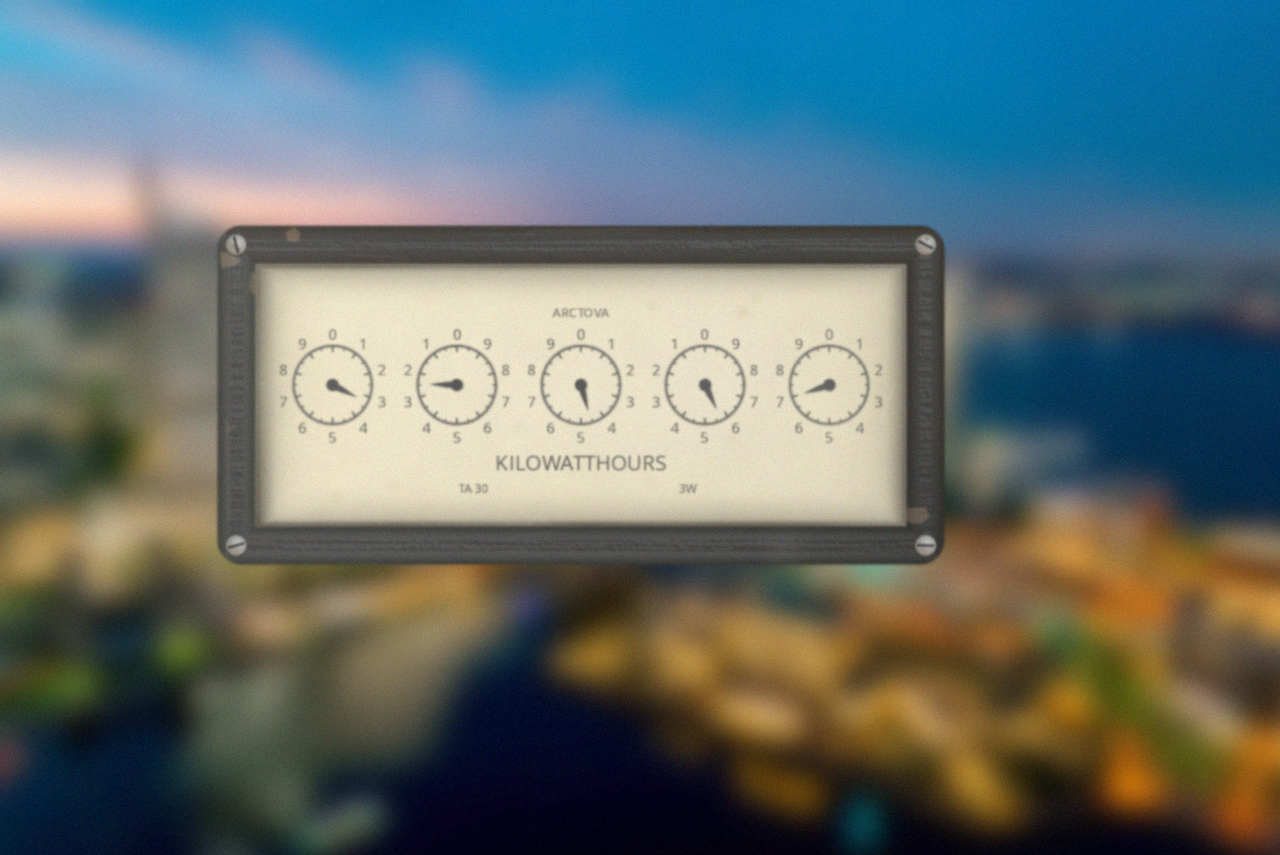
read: 32457 kWh
